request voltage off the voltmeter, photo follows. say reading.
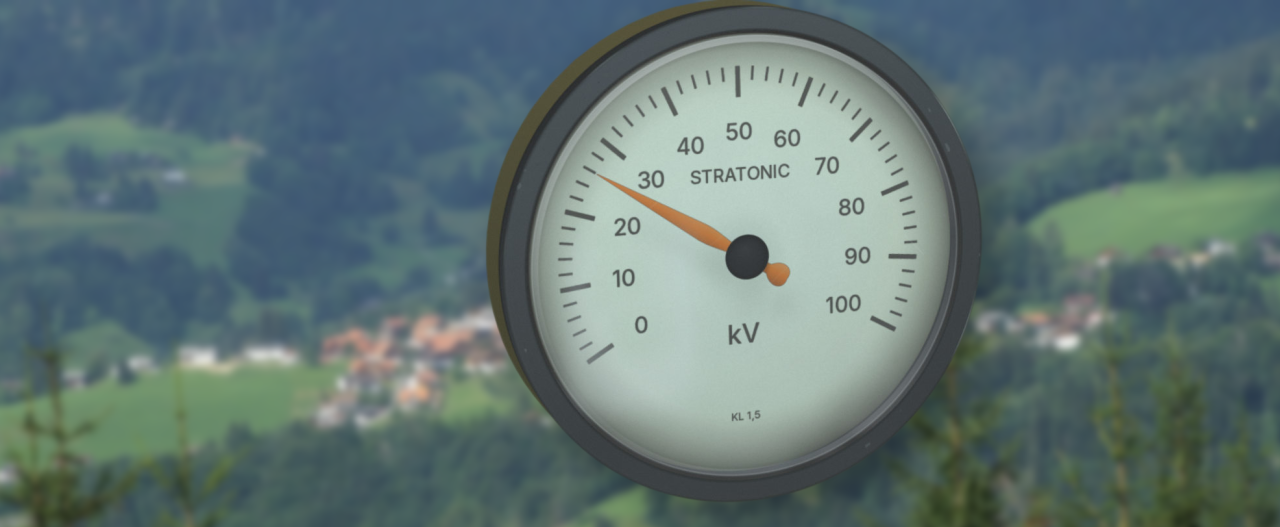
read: 26 kV
